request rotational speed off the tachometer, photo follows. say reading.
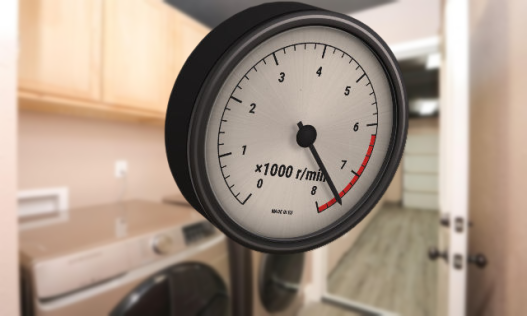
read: 7600 rpm
